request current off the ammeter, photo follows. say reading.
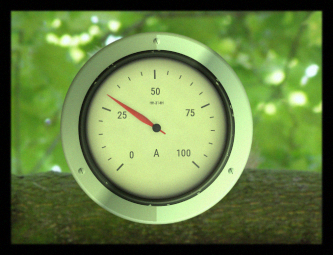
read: 30 A
